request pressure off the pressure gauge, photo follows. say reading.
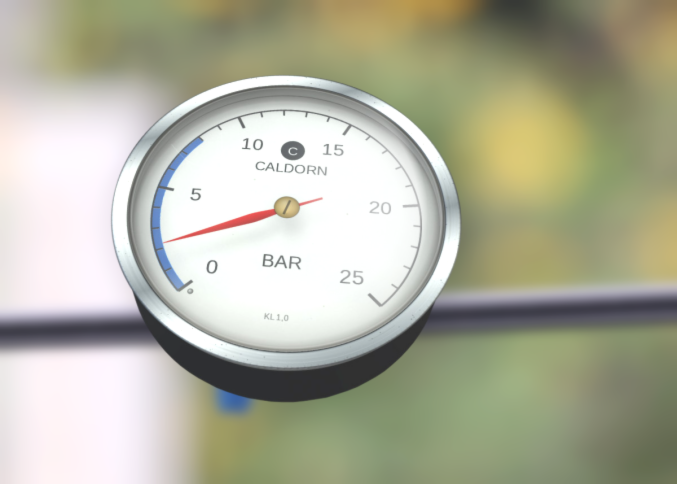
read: 2 bar
